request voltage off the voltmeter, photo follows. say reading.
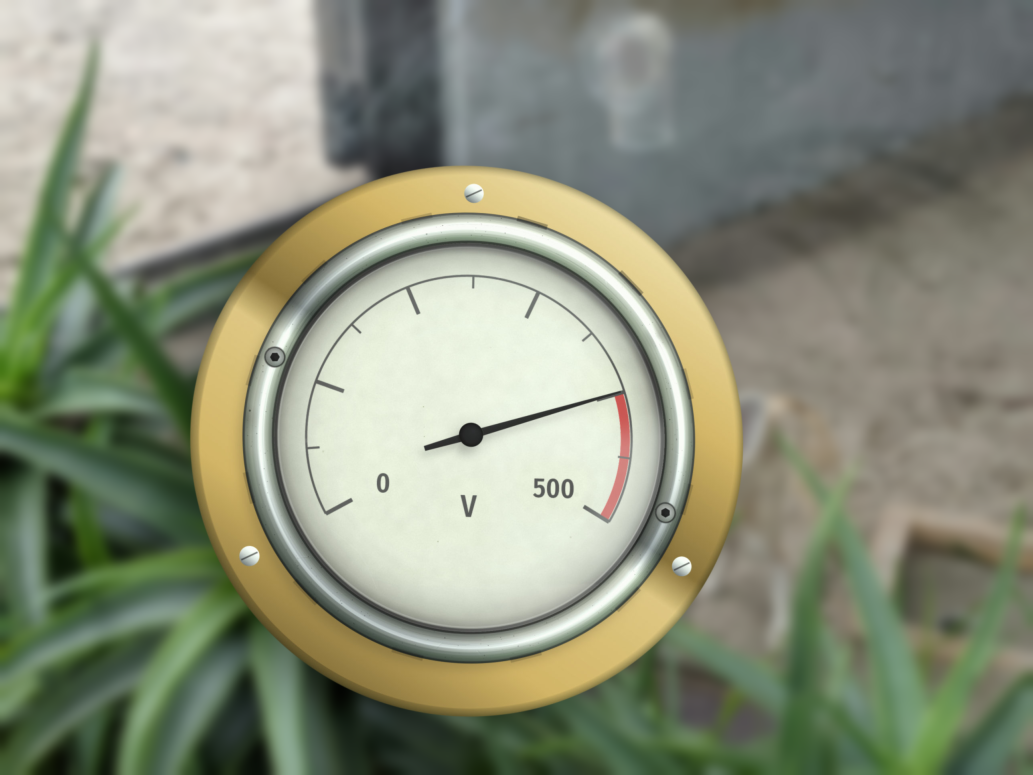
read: 400 V
